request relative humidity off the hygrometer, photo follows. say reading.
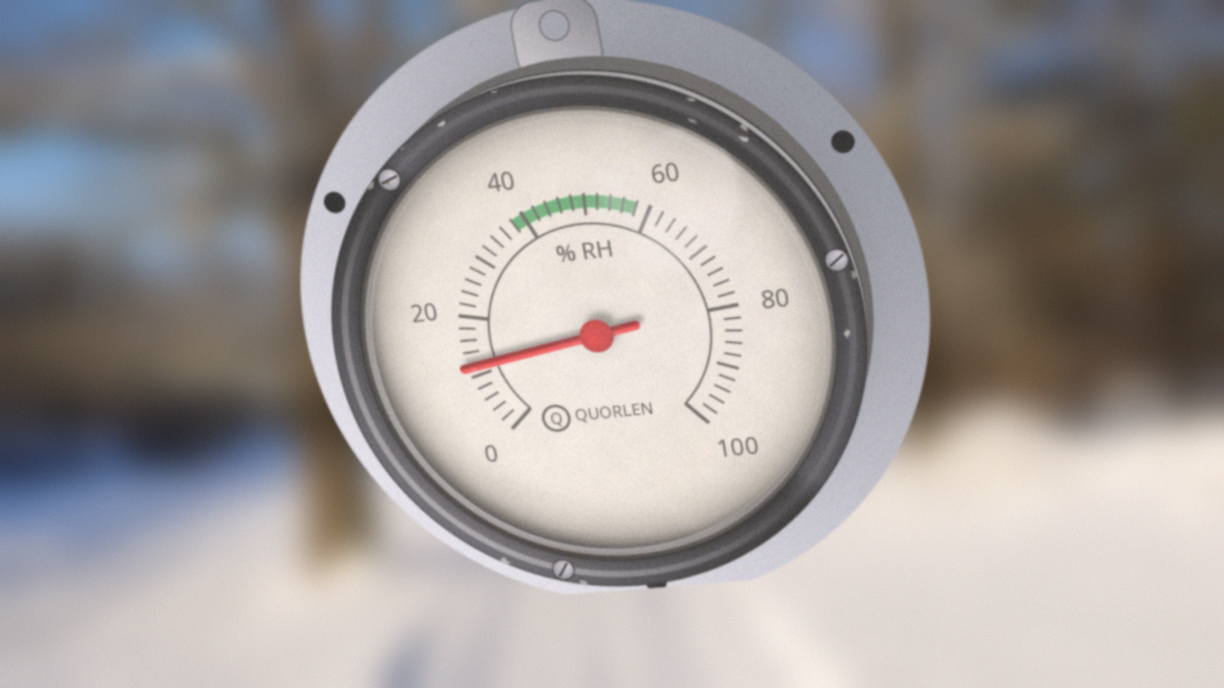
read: 12 %
